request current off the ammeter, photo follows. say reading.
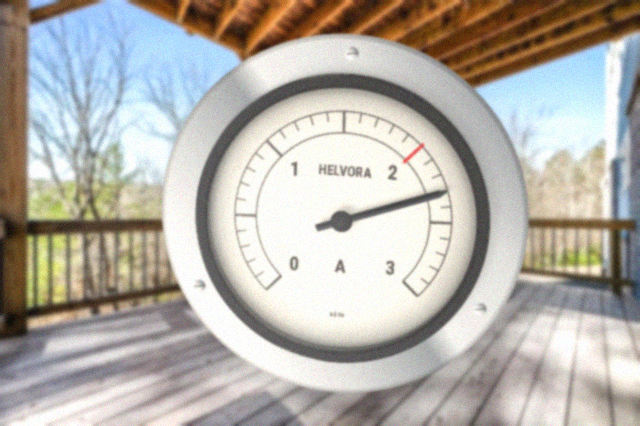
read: 2.3 A
